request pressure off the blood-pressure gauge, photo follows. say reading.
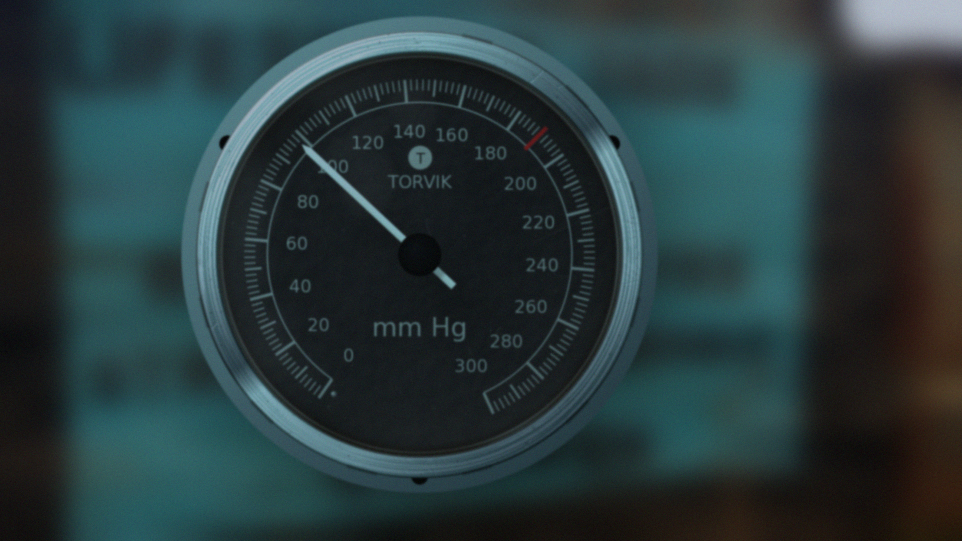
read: 98 mmHg
